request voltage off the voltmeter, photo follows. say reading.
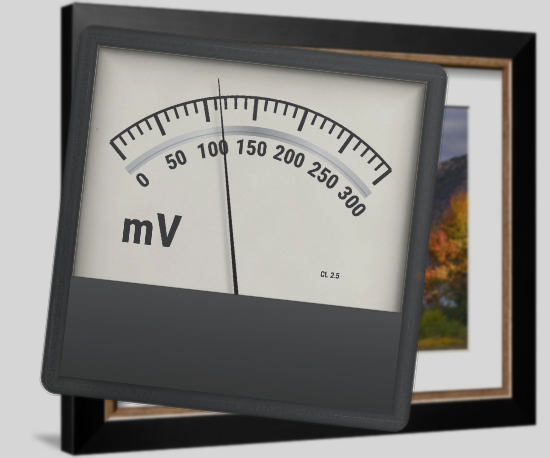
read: 115 mV
